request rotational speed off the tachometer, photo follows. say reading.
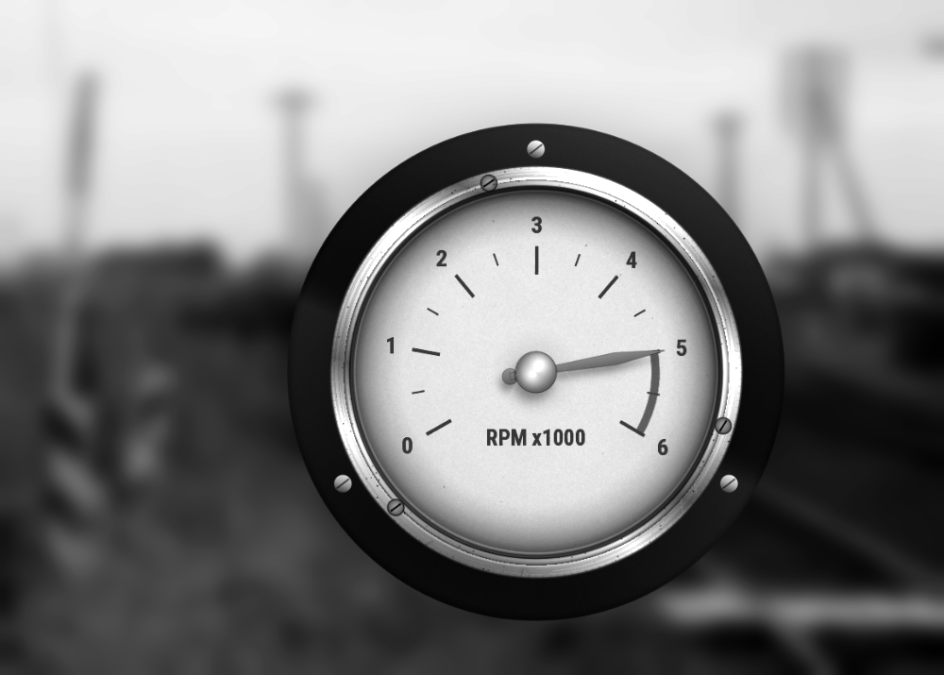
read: 5000 rpm
